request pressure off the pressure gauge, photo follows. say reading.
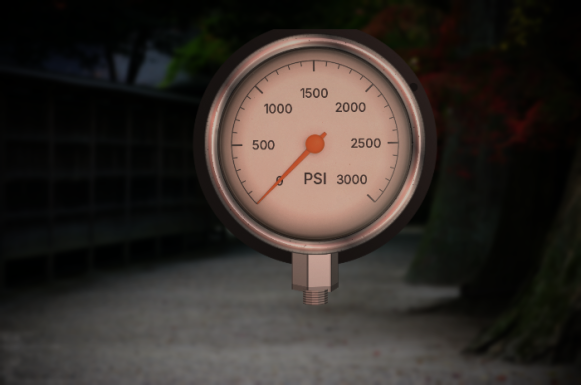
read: 0 psi
